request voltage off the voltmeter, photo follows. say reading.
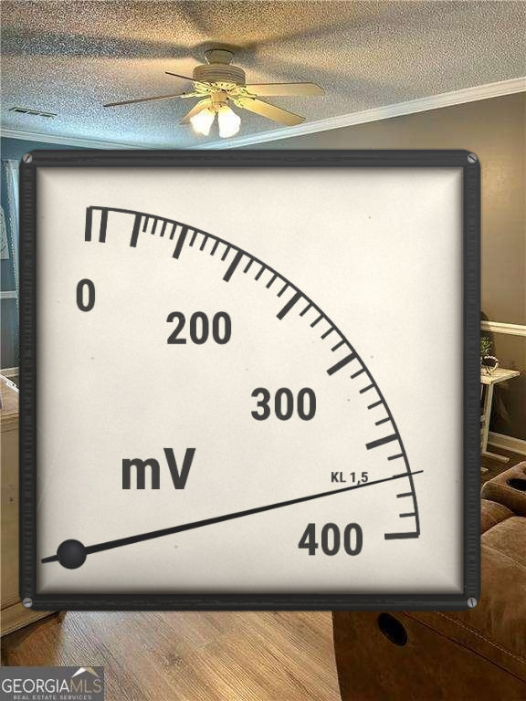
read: 370 mV
